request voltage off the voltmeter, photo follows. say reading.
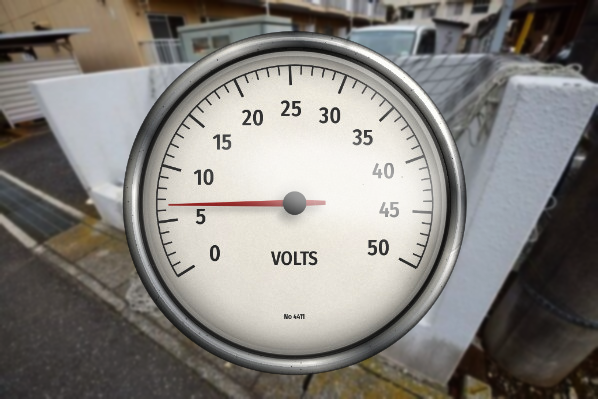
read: 6.5 V
